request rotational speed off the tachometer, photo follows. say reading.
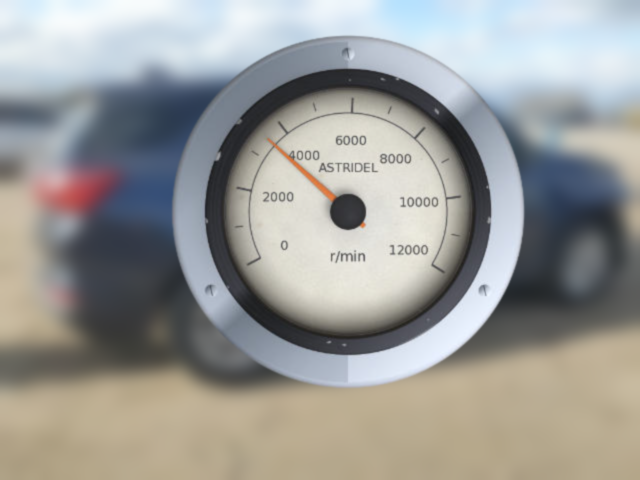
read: 3500 rpm
